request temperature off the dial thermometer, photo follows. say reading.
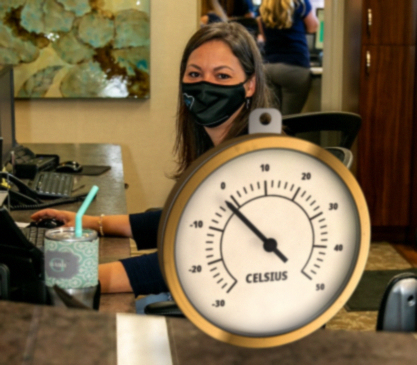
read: -2 °C
